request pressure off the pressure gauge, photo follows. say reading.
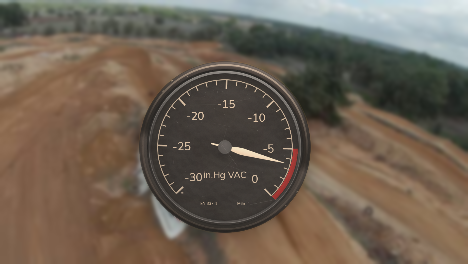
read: -3.5 inHg
